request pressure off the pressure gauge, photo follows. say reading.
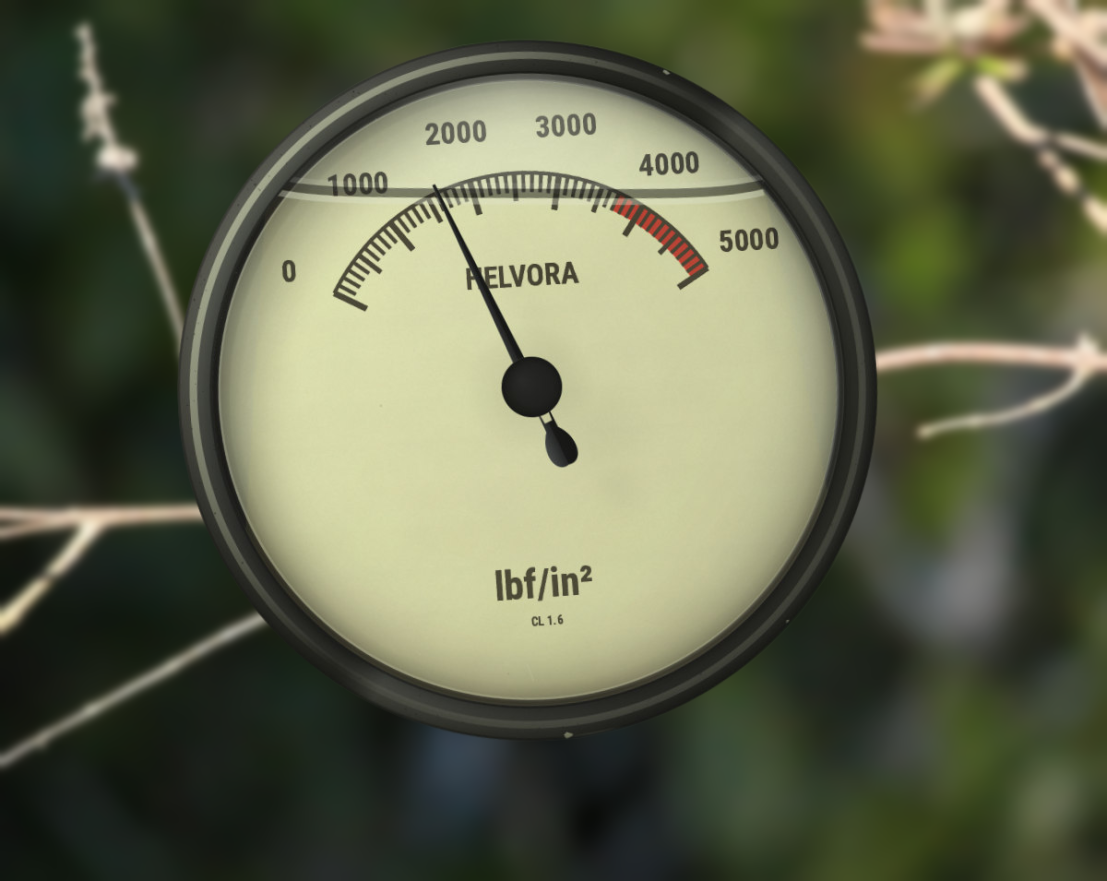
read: 1600 psi
